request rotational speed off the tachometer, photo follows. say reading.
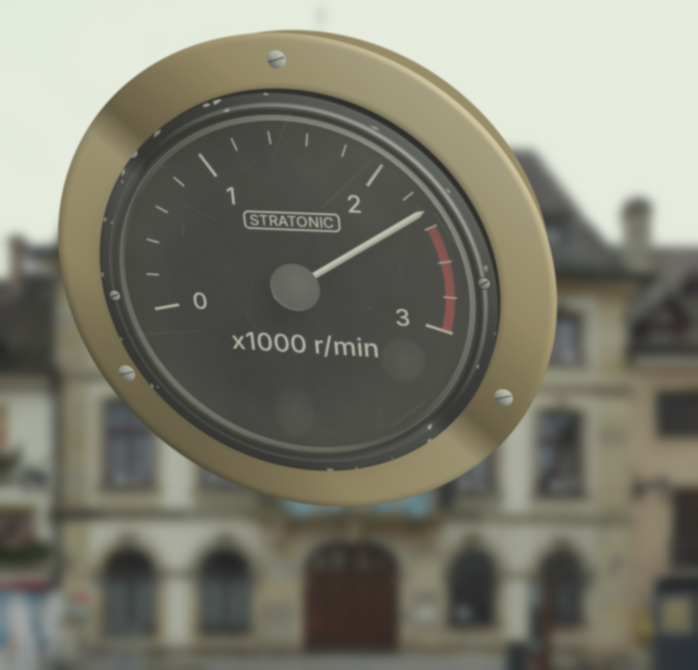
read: 2300 rpm
